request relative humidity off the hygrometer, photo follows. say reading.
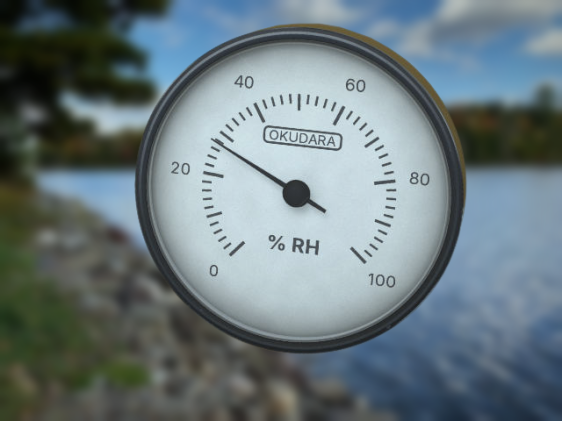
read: 28 %
